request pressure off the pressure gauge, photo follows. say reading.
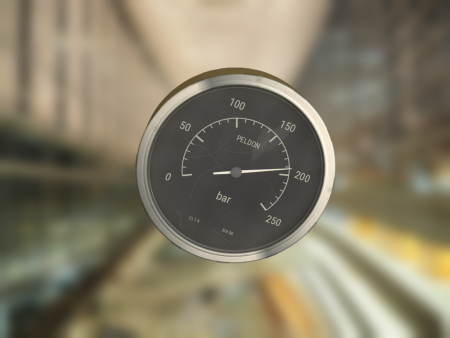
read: 190 bar
